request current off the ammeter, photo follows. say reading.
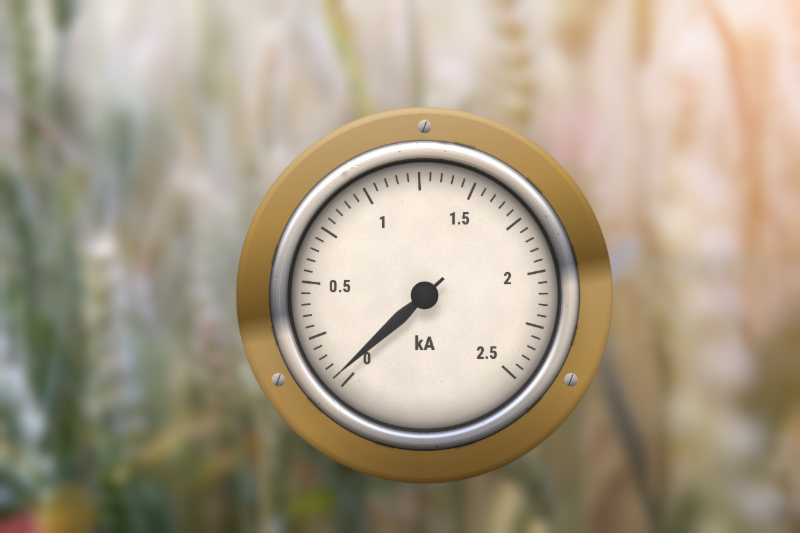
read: 0.05 kA
